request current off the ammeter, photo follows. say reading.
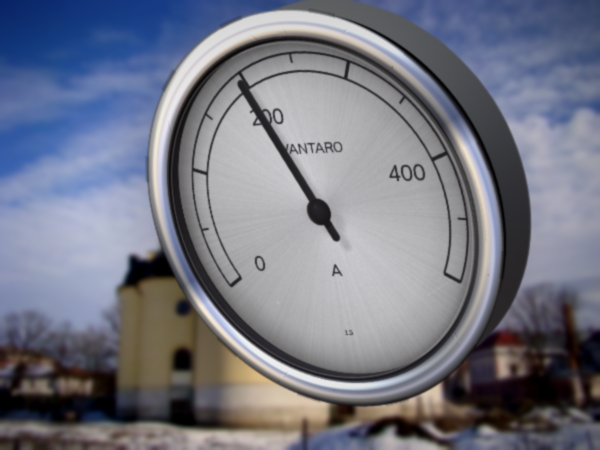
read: 200 A
